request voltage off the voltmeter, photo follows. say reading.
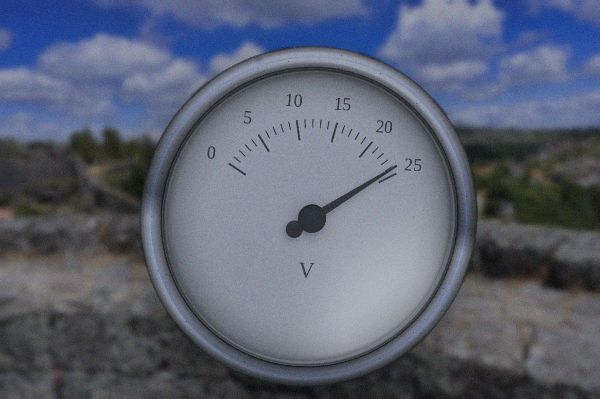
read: 24 V
